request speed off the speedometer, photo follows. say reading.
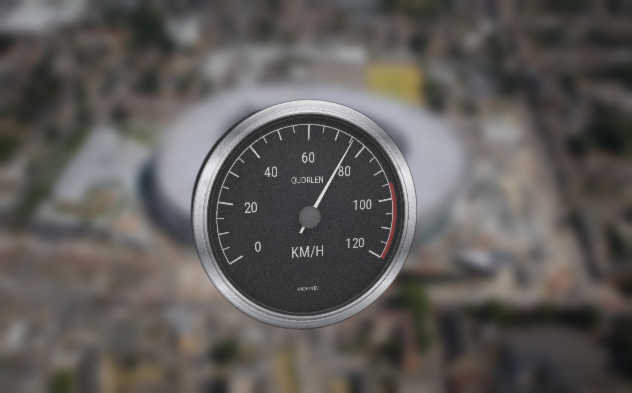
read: 75 km/h
